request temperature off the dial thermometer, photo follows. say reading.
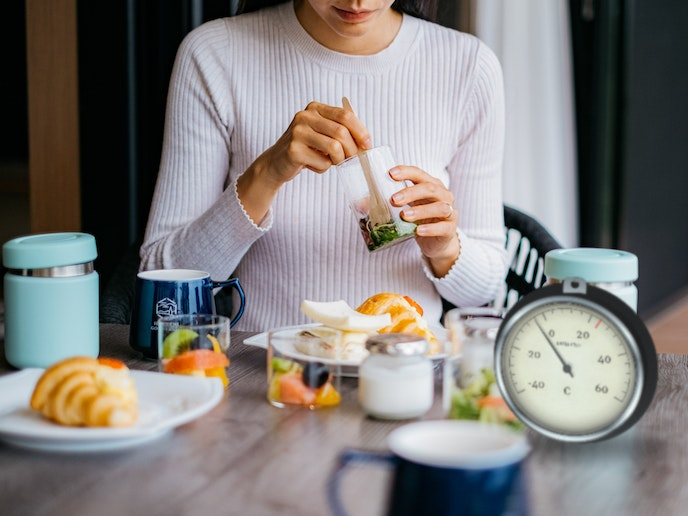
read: -4 °C
